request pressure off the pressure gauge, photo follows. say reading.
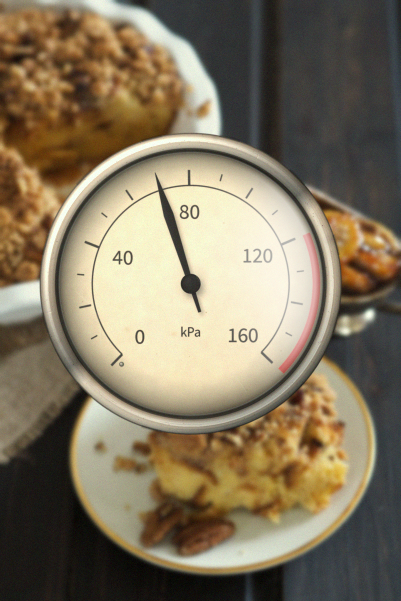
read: 70 kPa
